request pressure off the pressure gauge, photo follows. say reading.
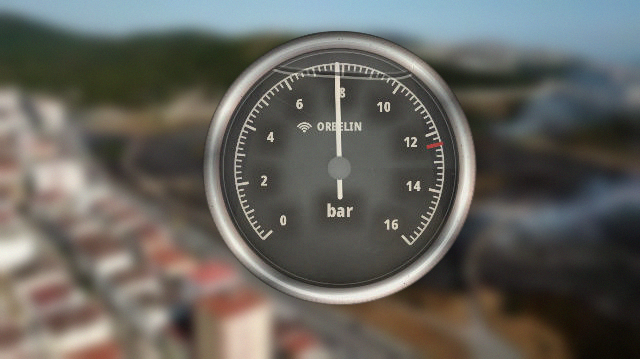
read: 7.8 bar
